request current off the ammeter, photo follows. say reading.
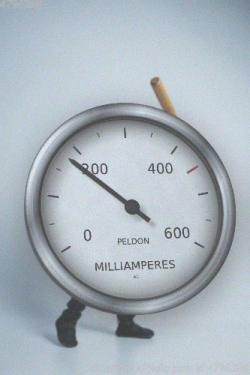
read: 175 mA
